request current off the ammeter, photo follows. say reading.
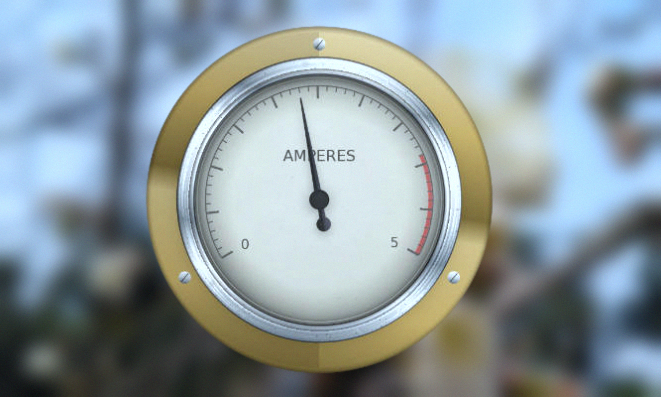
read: 2.3 A
